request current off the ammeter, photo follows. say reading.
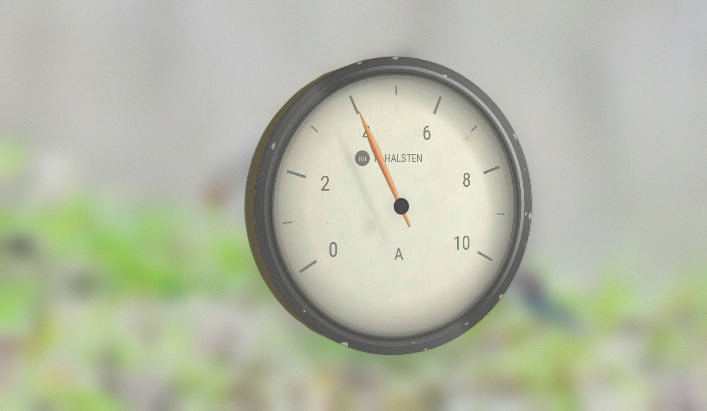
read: 4 A
